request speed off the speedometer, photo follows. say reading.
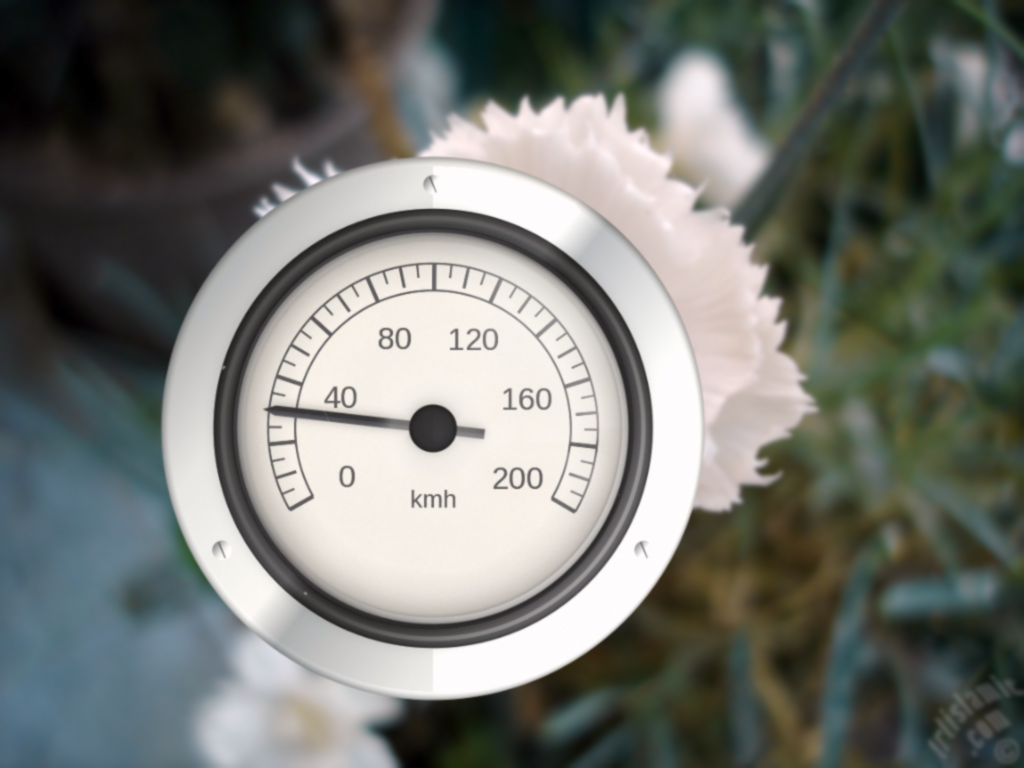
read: 30 km/h
